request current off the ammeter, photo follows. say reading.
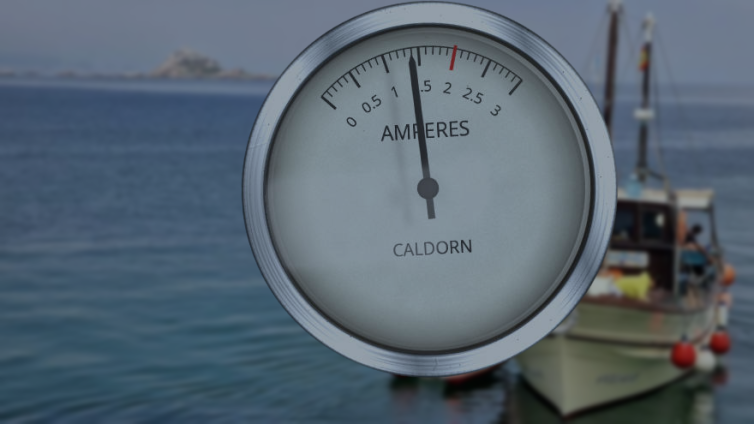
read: 1.4 A
